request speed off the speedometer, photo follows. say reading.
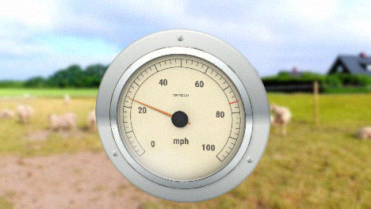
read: 24 mph
